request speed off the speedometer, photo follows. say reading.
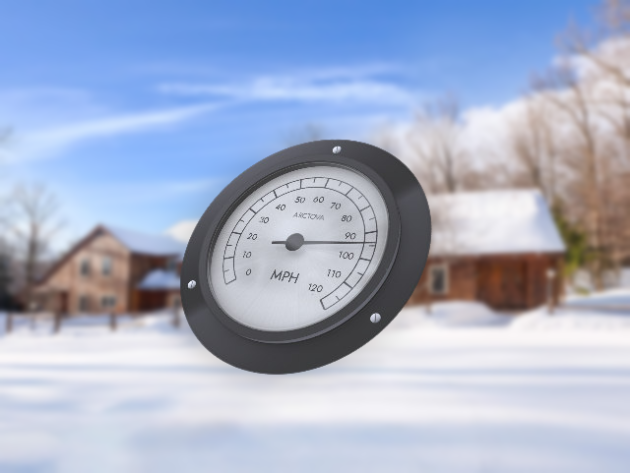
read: 95 mph
